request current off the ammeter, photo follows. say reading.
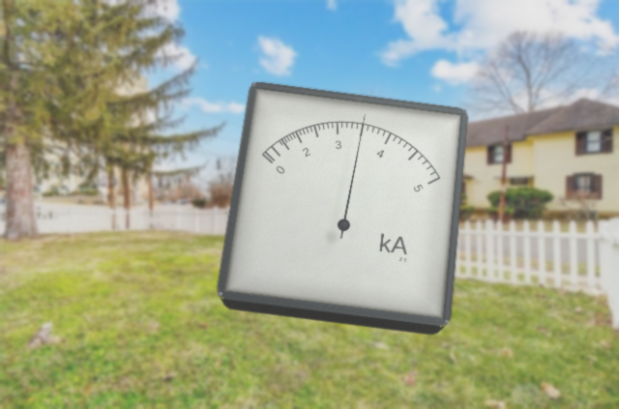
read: 3.5 kA
